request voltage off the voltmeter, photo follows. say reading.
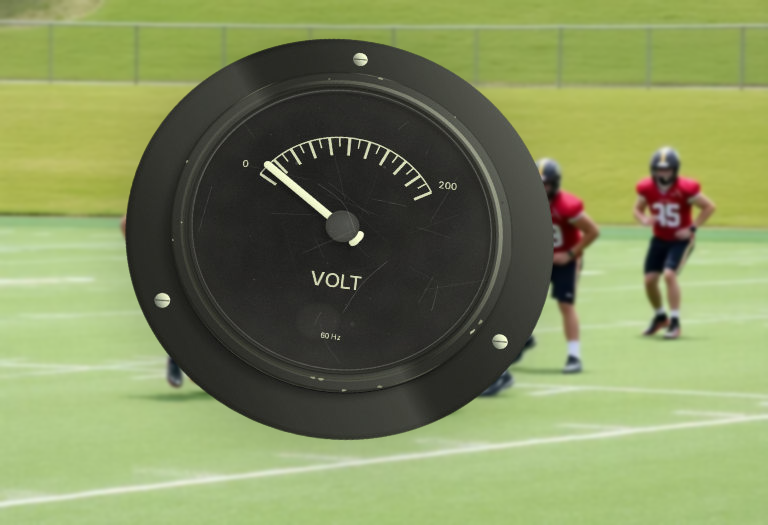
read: 10 V
